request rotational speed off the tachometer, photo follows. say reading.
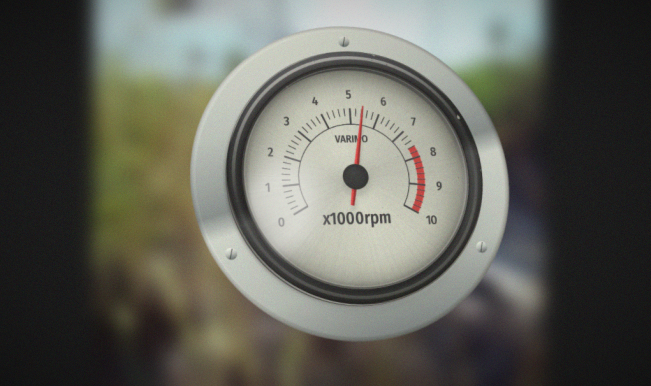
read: 5400 rpm
